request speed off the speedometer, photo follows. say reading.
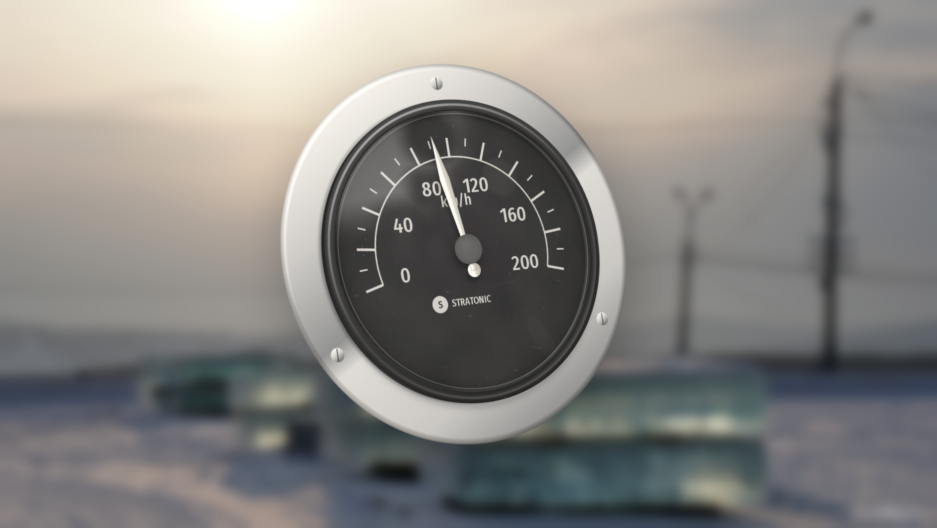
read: 90 km/h
